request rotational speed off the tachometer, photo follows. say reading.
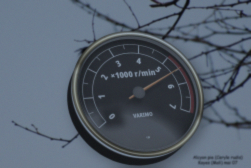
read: 5500 rpm
